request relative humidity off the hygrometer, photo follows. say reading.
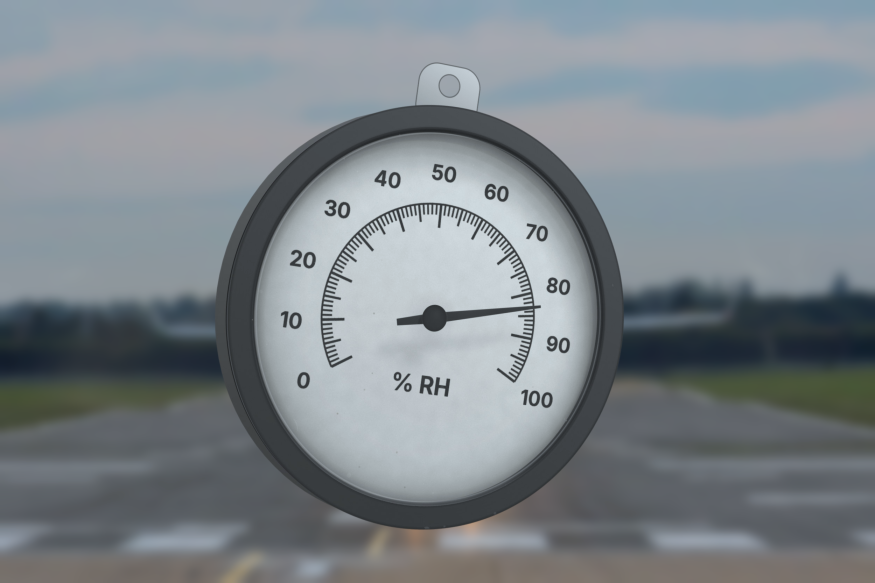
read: 83 %
